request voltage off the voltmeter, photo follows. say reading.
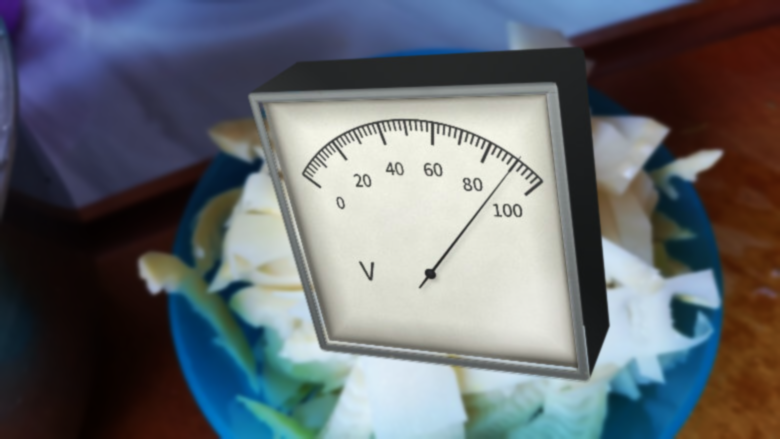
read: 90 V
